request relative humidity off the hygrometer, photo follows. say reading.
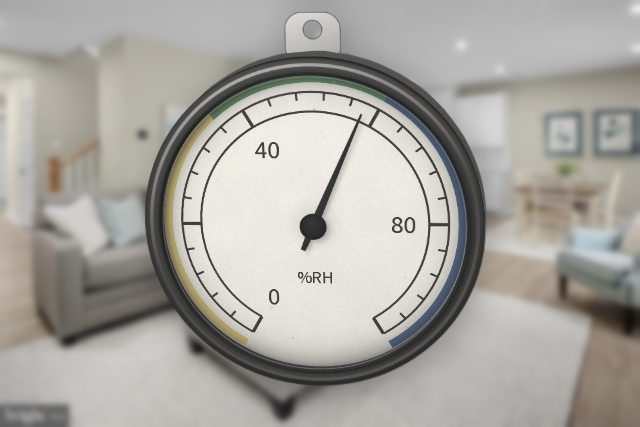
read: 58 %
